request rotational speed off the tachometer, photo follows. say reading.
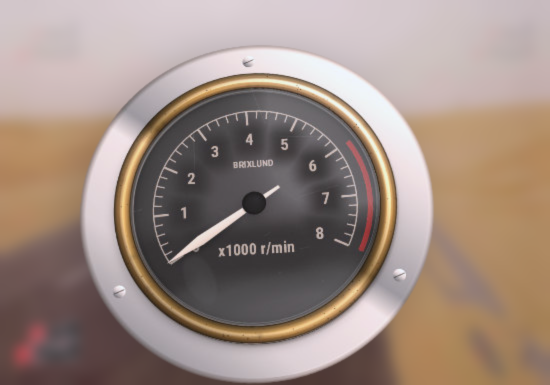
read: 0 rpm
